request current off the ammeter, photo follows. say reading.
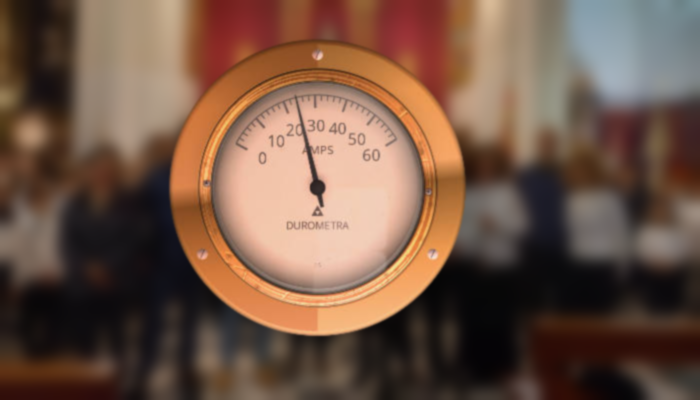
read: 24 A
